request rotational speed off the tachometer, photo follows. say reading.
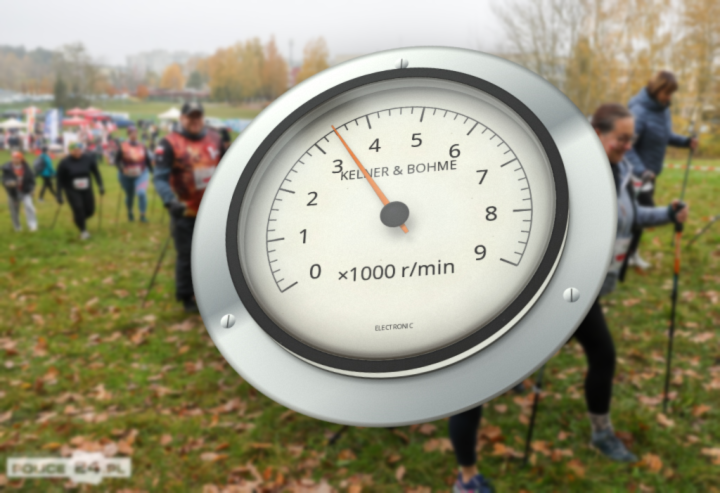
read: 3400 rpm
